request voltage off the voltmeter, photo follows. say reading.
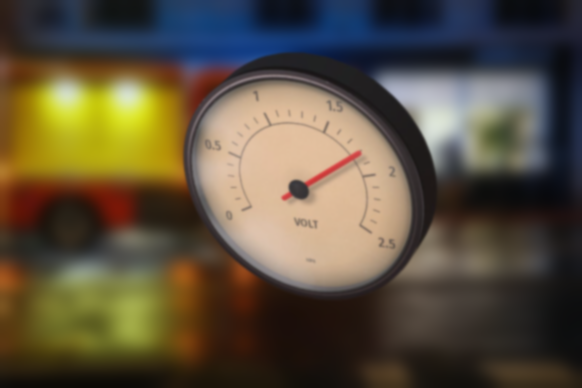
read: 1.8 V
